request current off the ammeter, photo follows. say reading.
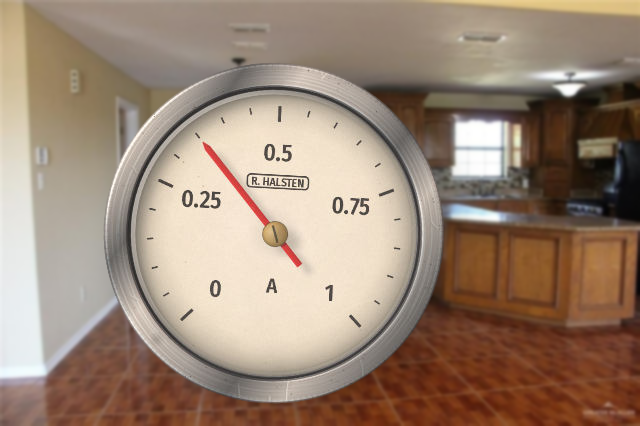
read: 0.35 A
